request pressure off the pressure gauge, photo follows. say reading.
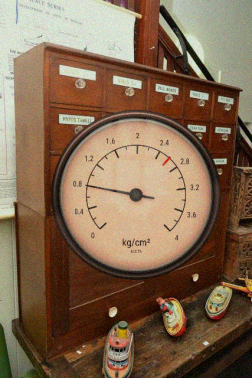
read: 0.8 kg/cm²
